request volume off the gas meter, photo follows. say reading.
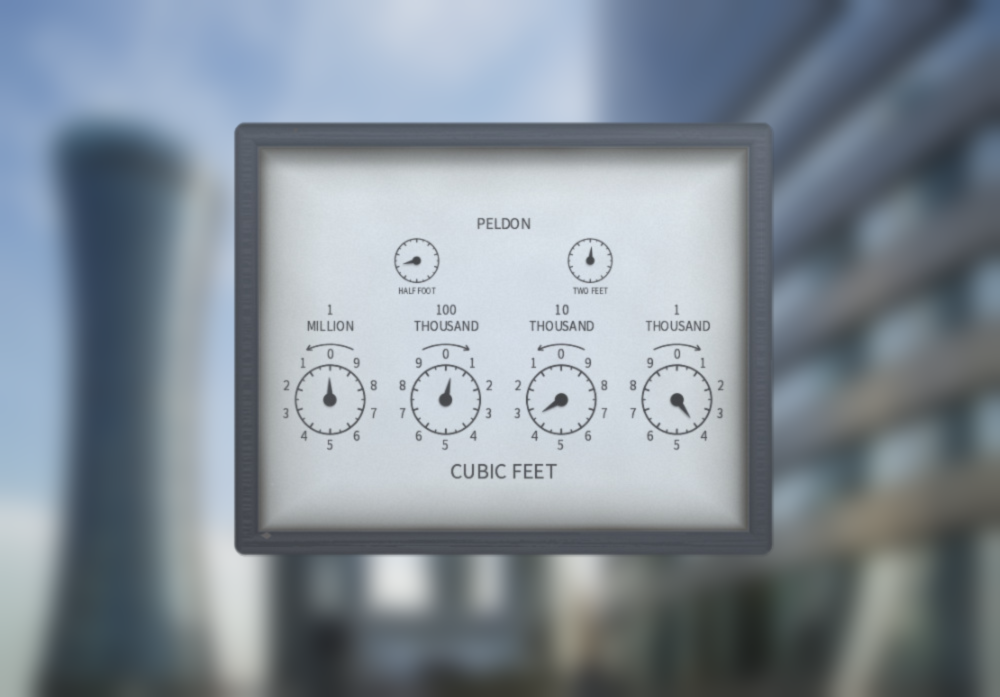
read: 3400 ft³
